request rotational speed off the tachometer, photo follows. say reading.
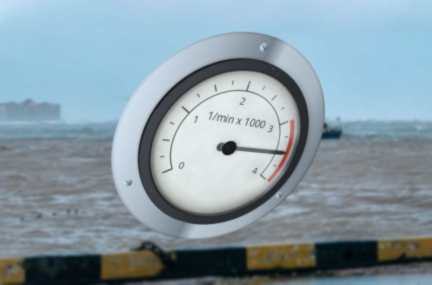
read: 3500 rpm
